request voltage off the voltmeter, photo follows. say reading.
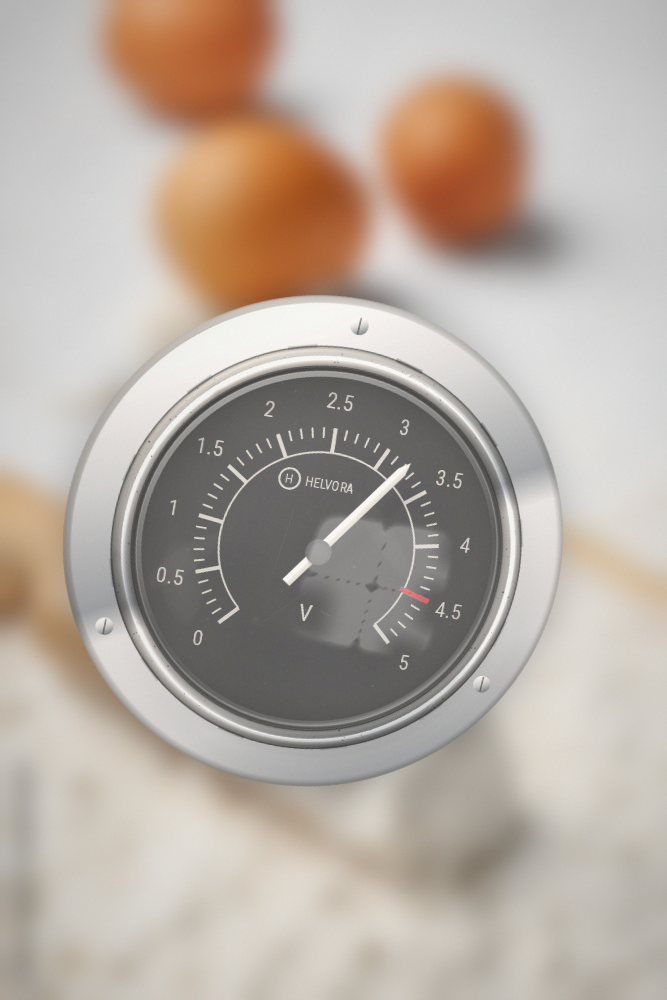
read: 3.2 V
